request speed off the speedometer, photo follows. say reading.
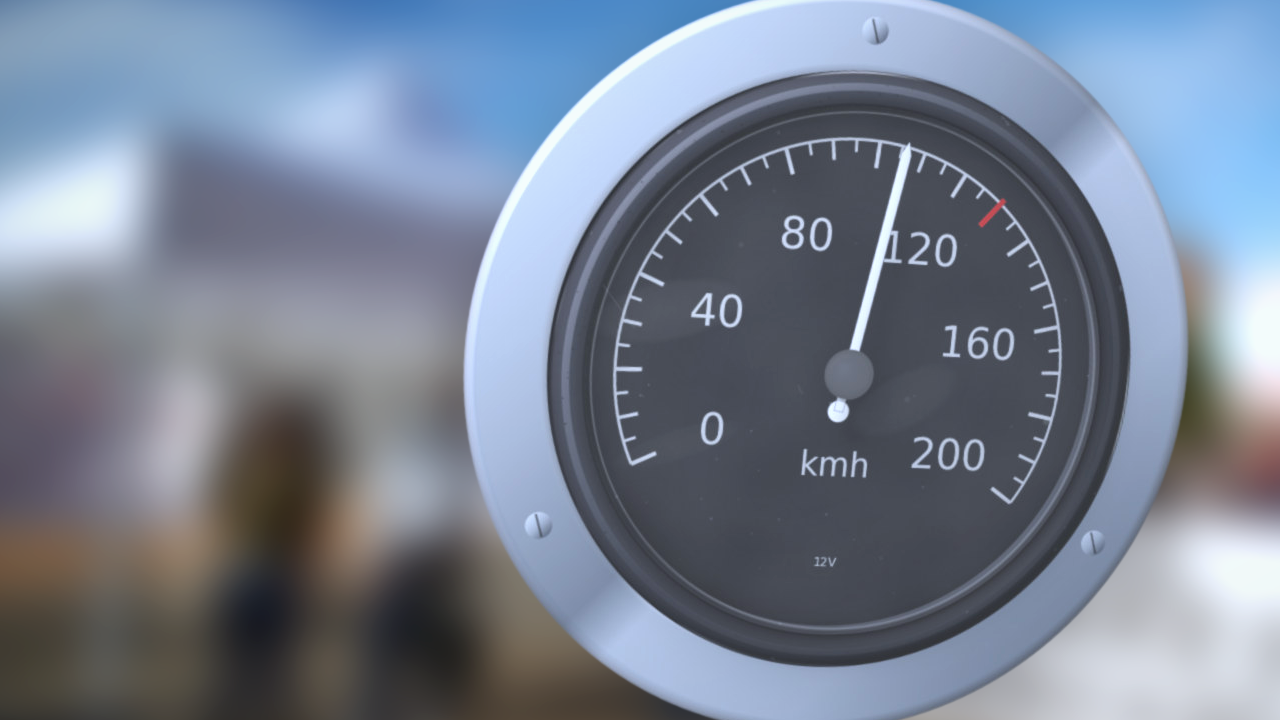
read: 105 km/h
